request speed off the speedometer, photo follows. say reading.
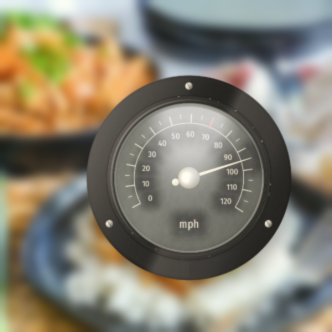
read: 95 mph
